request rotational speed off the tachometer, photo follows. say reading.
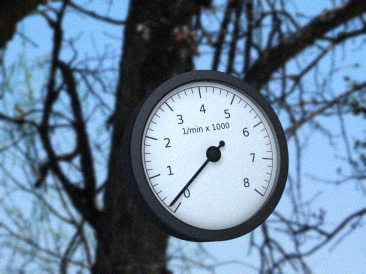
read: 200 rpm
